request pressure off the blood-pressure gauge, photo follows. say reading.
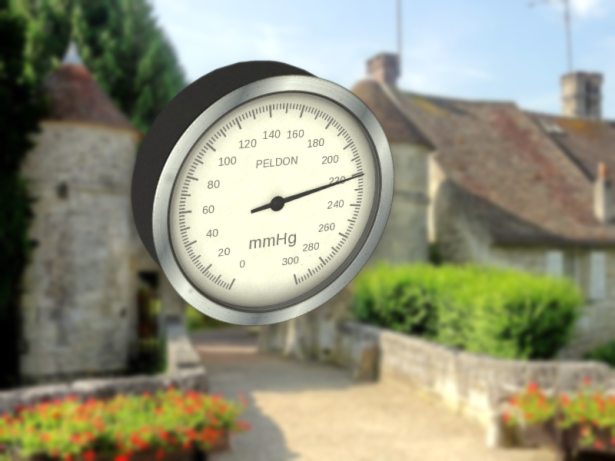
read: 220 mmHg
